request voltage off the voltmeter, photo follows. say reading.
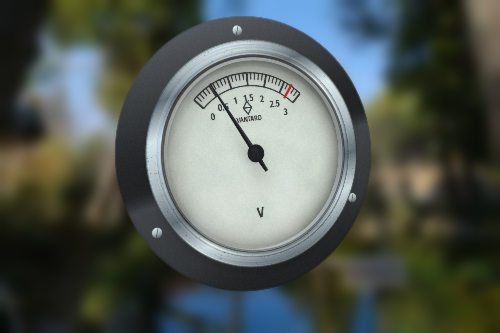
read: 0.5 V
